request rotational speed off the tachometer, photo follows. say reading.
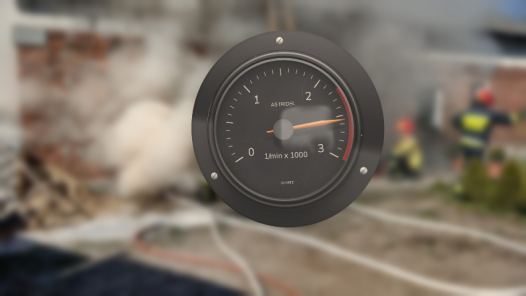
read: 2550 rpm
